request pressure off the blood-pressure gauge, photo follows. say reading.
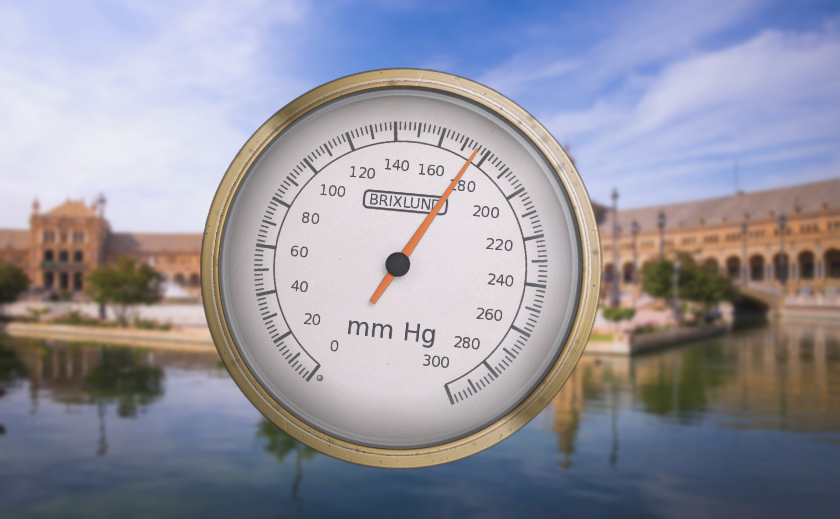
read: 176 mmHg
